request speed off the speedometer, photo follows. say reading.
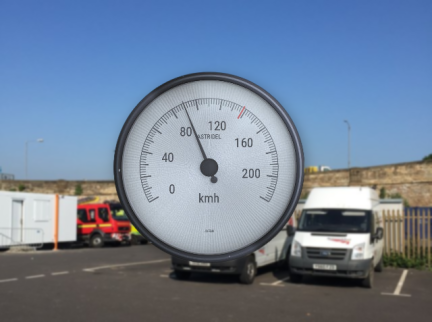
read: 90 km/h
